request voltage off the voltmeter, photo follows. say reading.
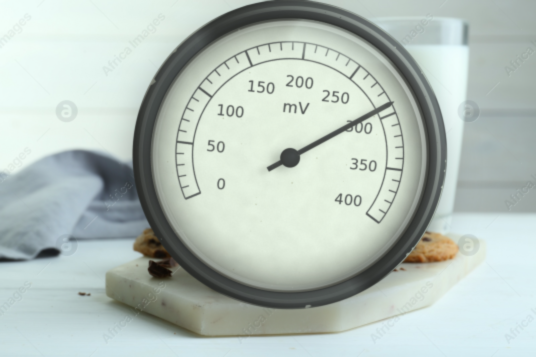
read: 290 mV
